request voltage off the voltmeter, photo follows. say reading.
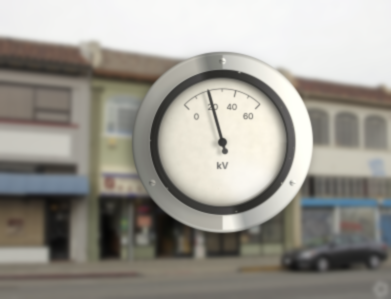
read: 20 kV
